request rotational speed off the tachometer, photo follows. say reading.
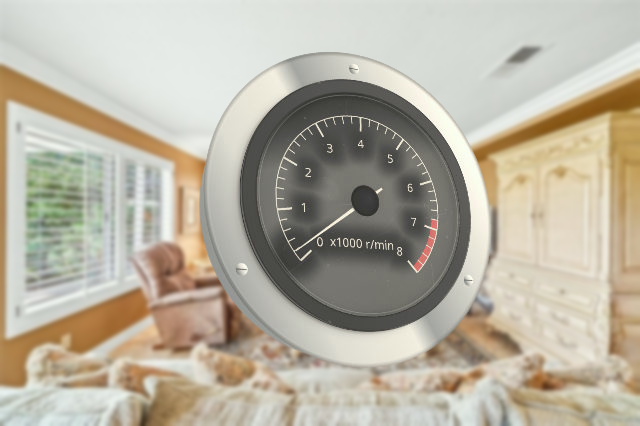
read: 200 rpm
